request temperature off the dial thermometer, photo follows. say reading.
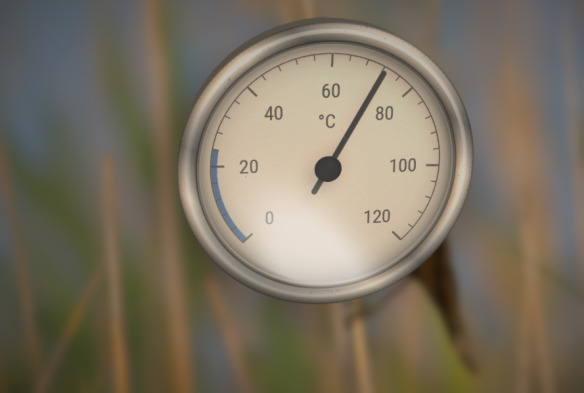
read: 72 °C
